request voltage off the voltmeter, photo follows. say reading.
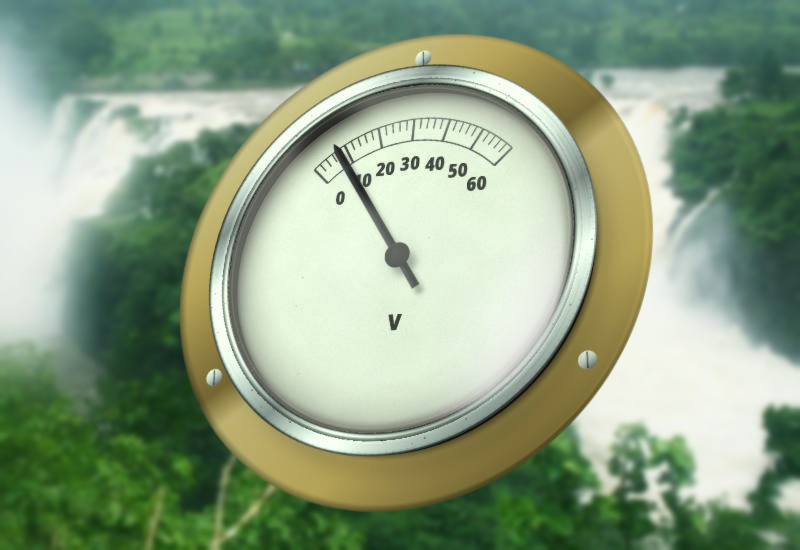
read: 8 V
